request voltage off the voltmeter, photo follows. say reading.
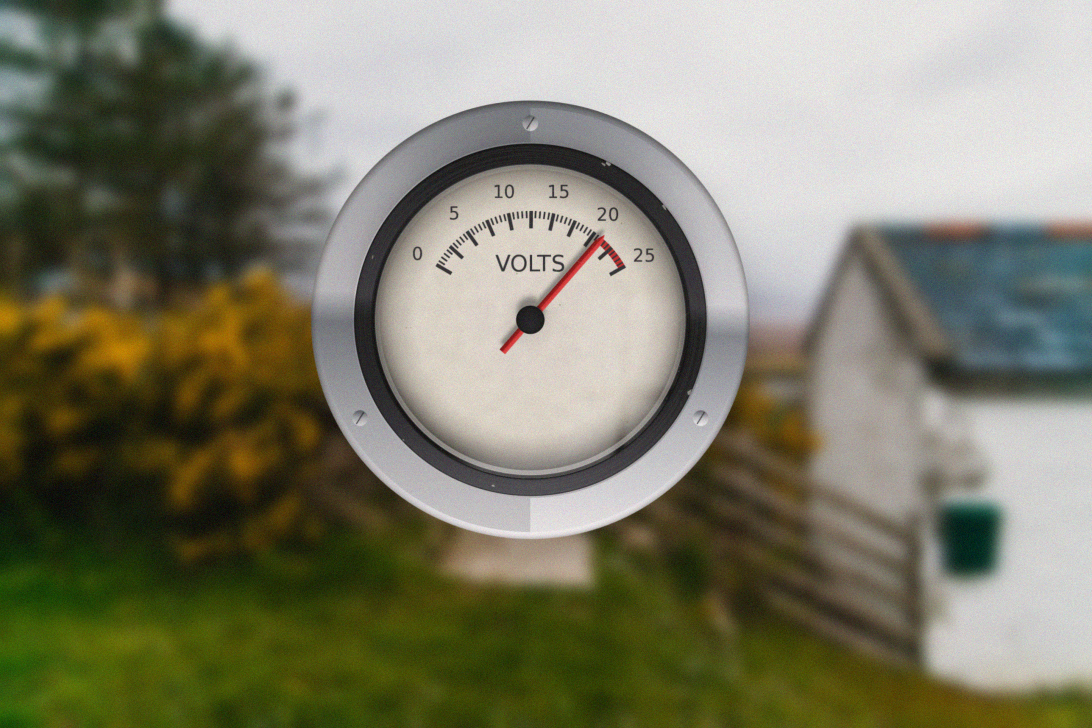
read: 21 V
